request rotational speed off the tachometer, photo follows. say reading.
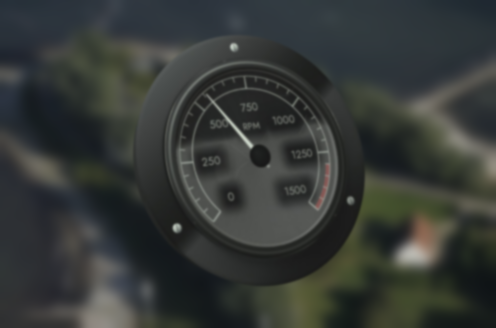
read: 550 rpm
